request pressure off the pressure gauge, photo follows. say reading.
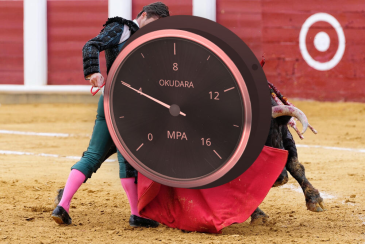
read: 4 MPa
